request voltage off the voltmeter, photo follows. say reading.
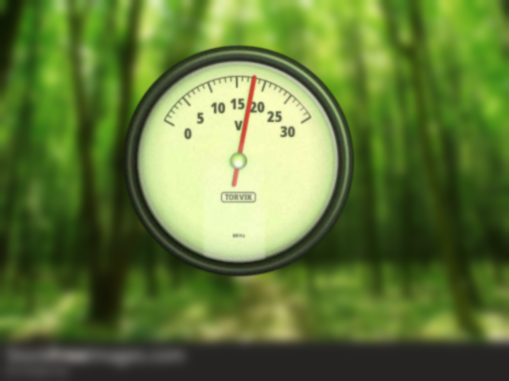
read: 18 V
